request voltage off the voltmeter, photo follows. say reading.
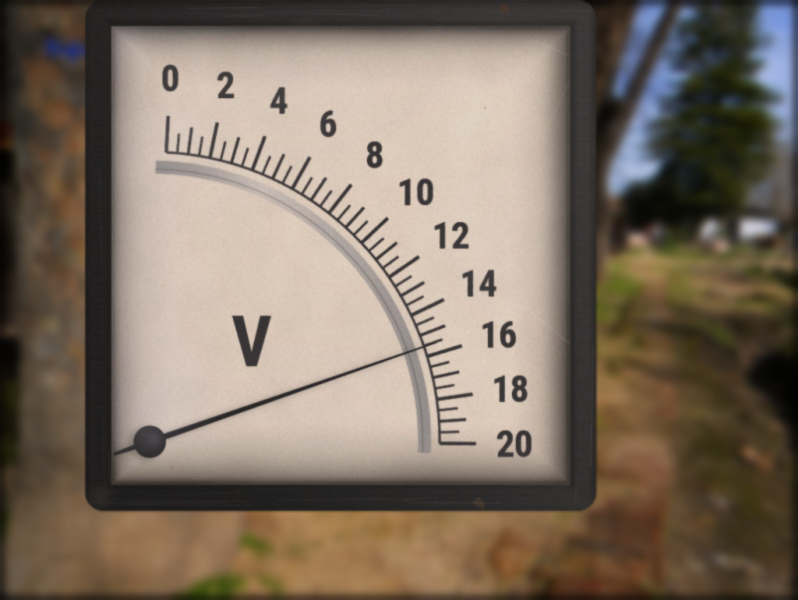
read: 15.5 V
